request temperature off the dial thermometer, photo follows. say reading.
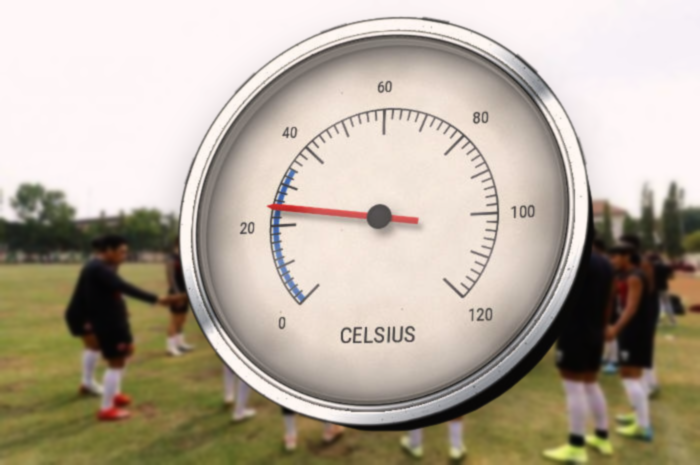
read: 24 °C
